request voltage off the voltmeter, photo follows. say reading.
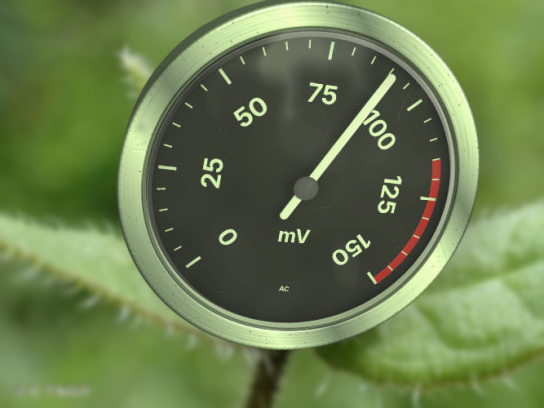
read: 90 mV
